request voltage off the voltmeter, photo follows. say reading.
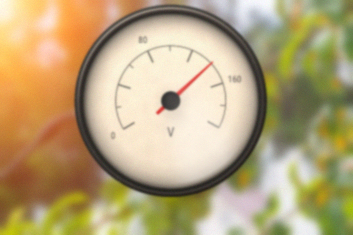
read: 140 V
